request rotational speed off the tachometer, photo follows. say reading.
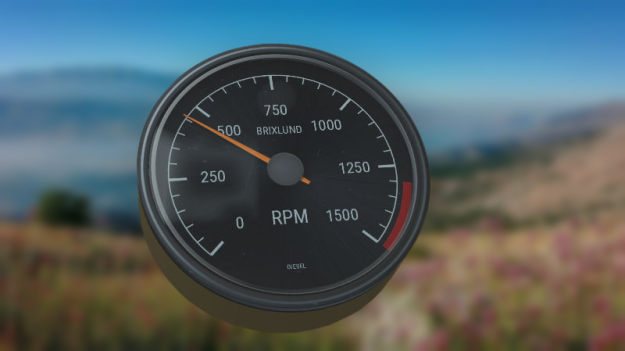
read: 450 rpm
